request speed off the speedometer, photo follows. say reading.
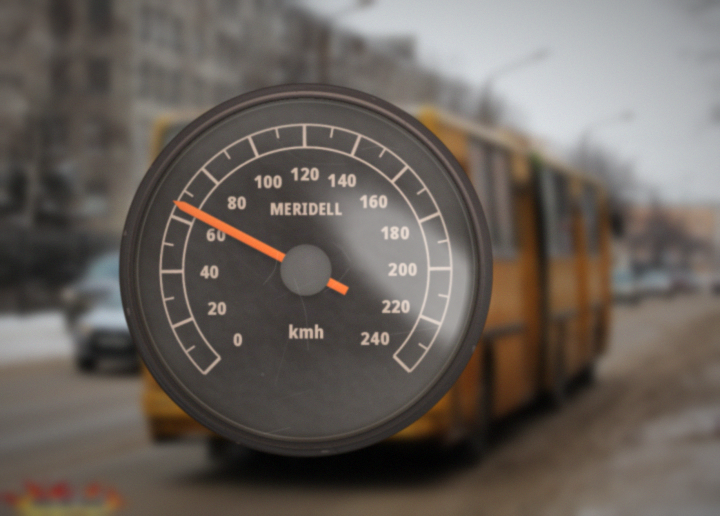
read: 65 km/h
